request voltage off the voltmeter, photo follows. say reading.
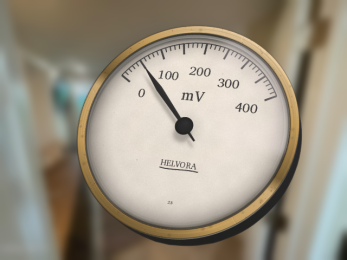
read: 50 mV
